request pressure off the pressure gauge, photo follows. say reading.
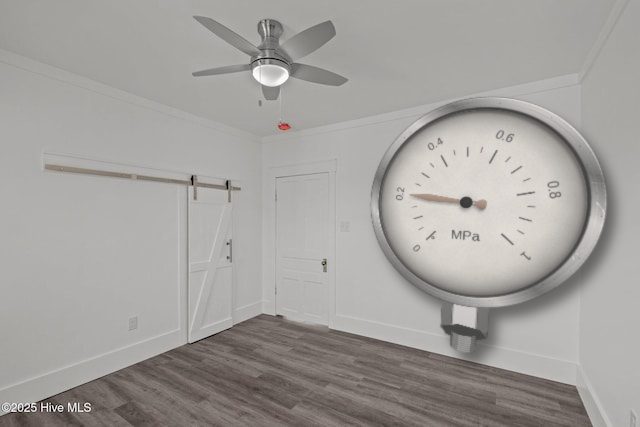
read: 0.2 MPa
